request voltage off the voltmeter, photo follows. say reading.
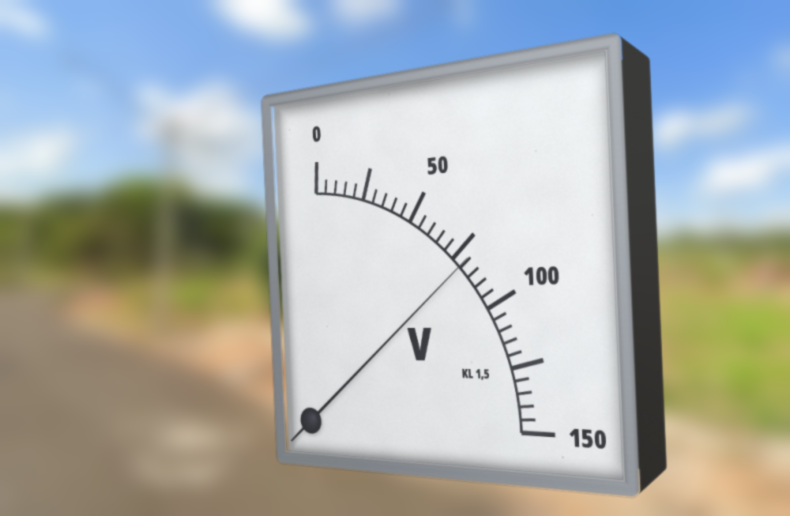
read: 80 V
